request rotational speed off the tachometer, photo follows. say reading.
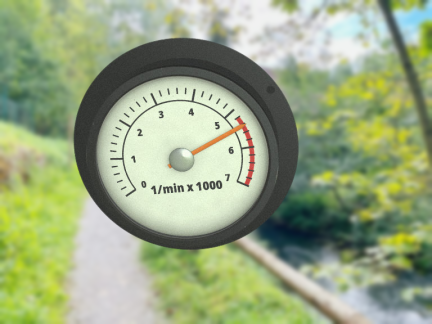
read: 5400 rpm
